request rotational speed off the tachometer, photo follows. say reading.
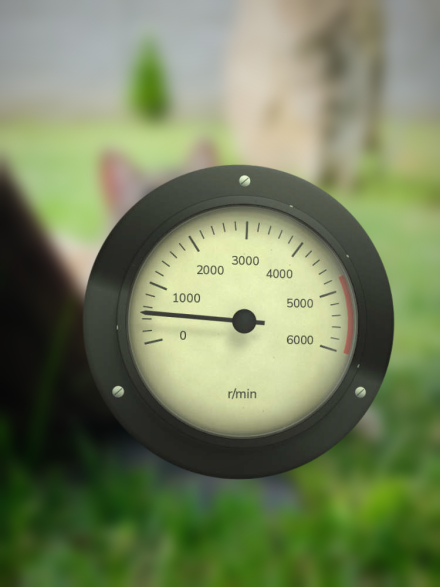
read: 500 rpm
